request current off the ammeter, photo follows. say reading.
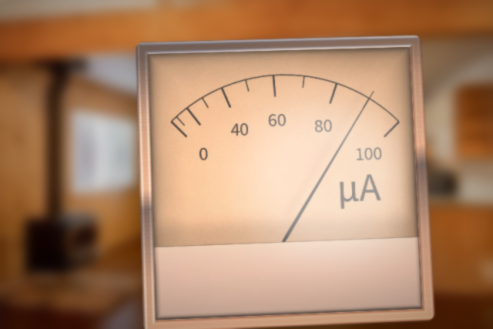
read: 90 µA
